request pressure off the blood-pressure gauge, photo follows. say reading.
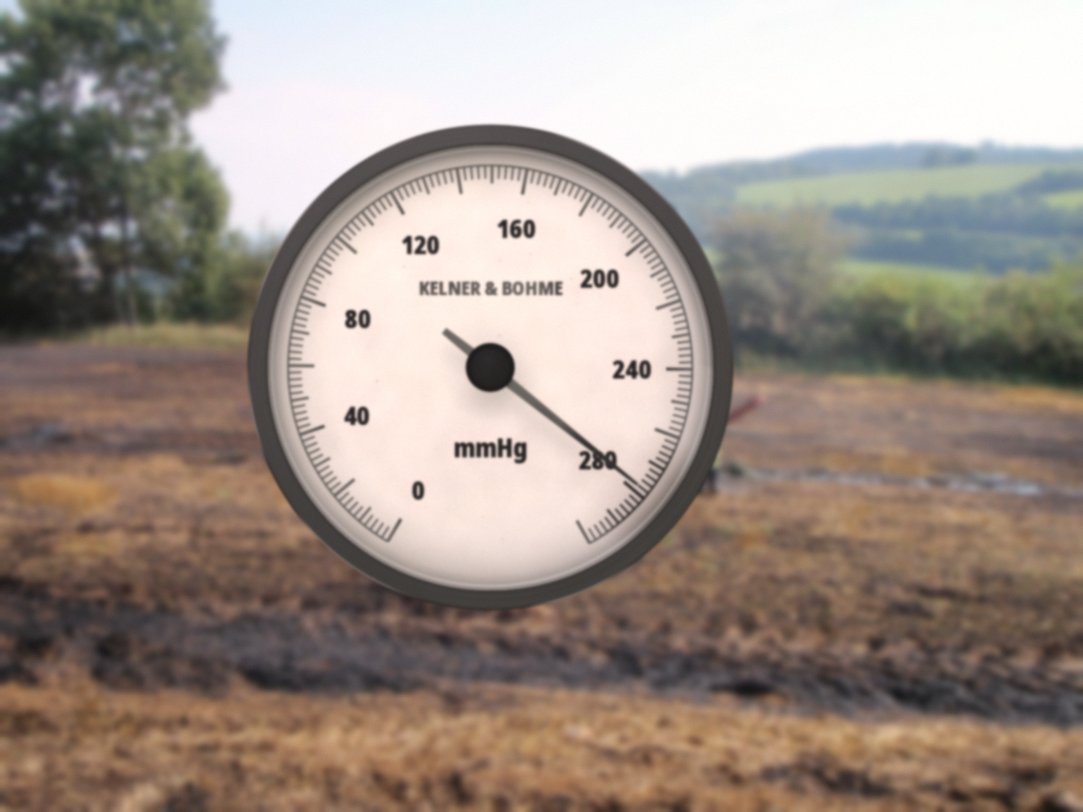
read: 278 mmHg
